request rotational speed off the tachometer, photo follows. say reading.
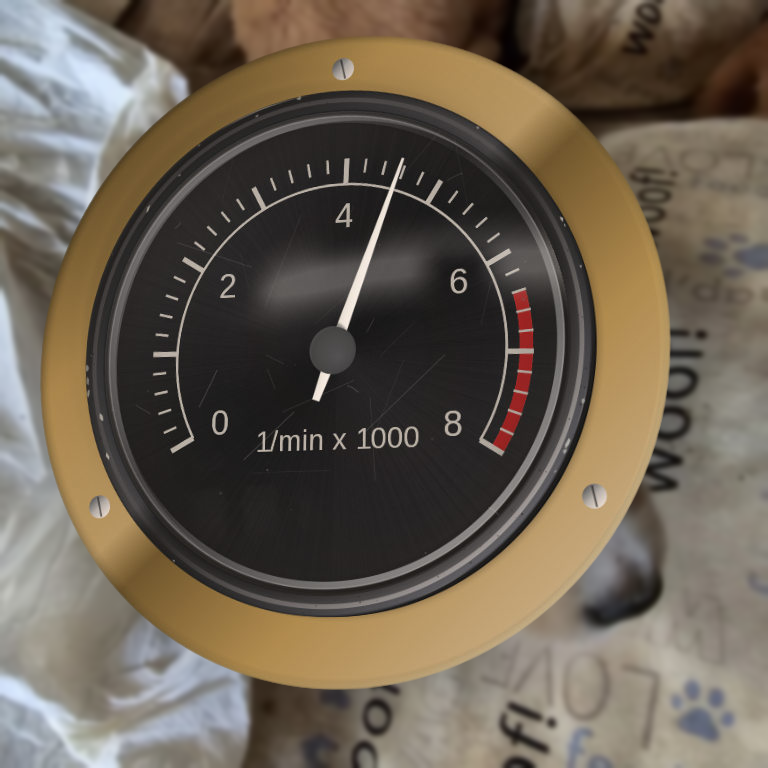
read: 4600 rpm
